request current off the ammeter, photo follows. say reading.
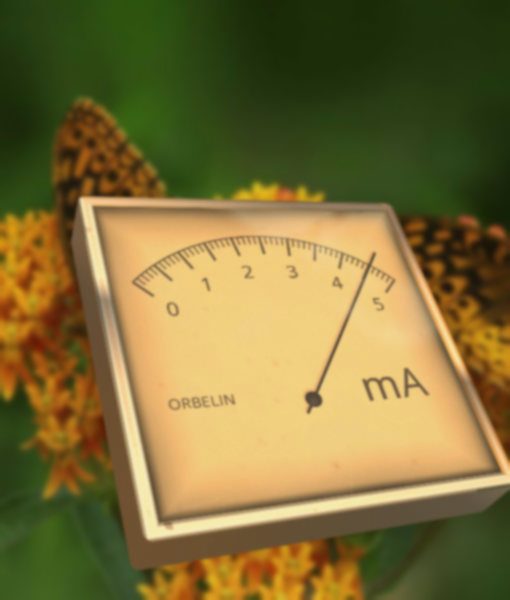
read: 4.5 mA
